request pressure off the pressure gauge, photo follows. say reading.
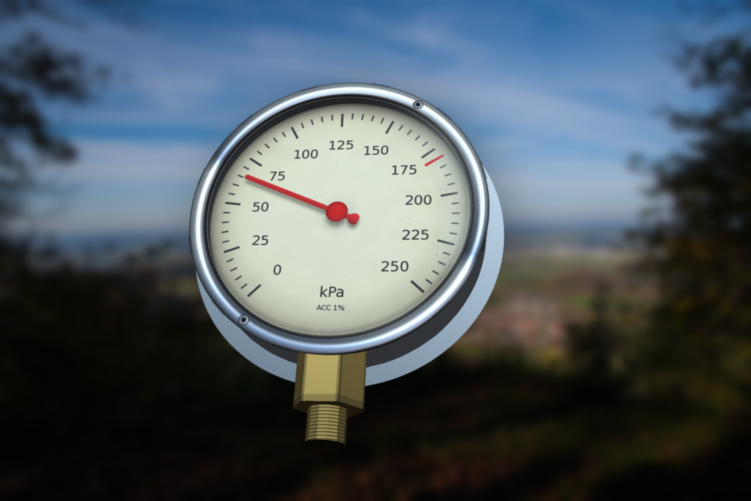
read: 65 kPa
